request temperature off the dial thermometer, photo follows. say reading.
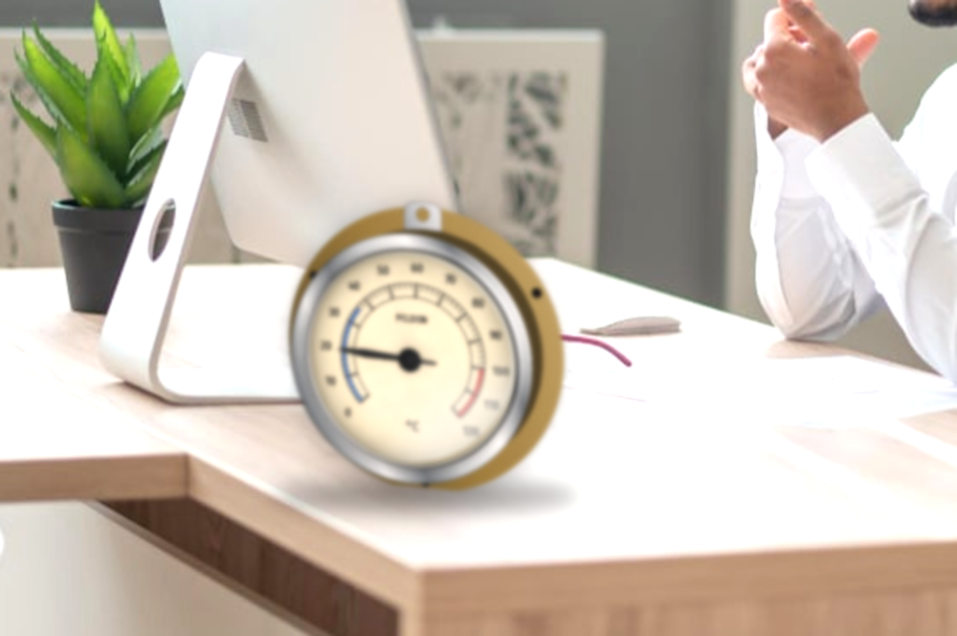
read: 20 °C
